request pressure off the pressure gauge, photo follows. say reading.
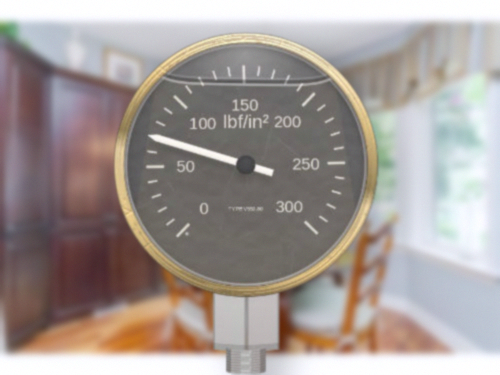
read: 70 psi
